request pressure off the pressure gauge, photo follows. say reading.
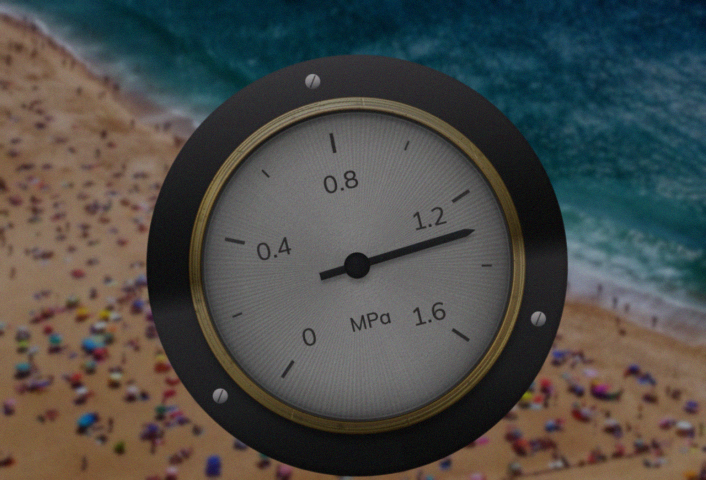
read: 1.3 MPa
